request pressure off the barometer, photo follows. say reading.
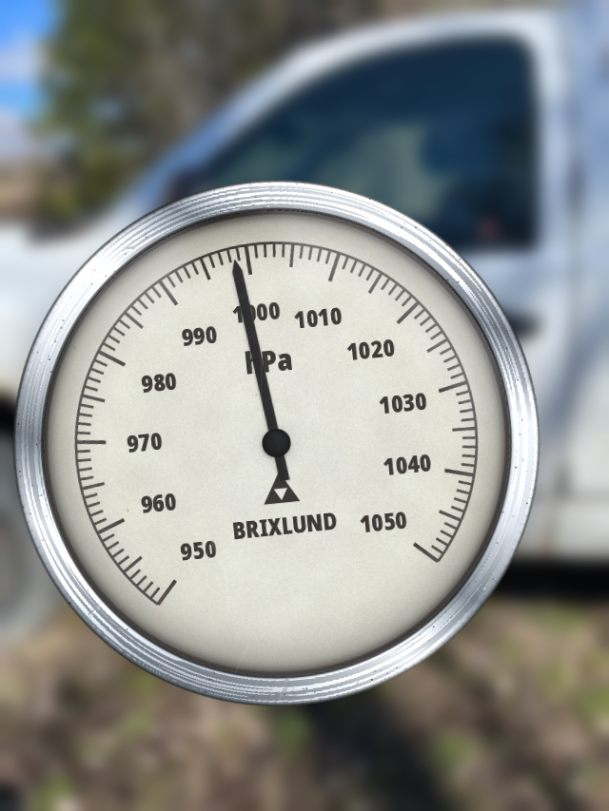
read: 998.5 hPa
